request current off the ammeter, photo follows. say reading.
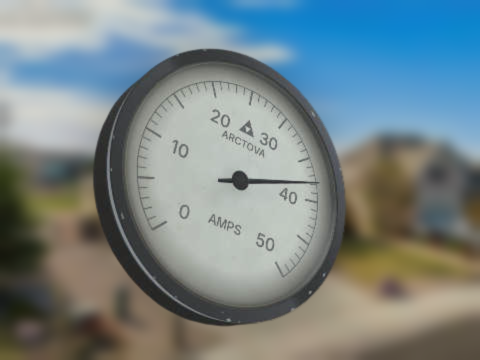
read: 38 A
